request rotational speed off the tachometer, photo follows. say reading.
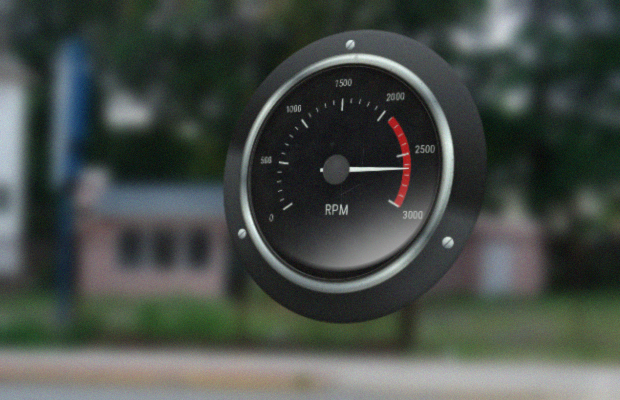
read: 2650 rpm
